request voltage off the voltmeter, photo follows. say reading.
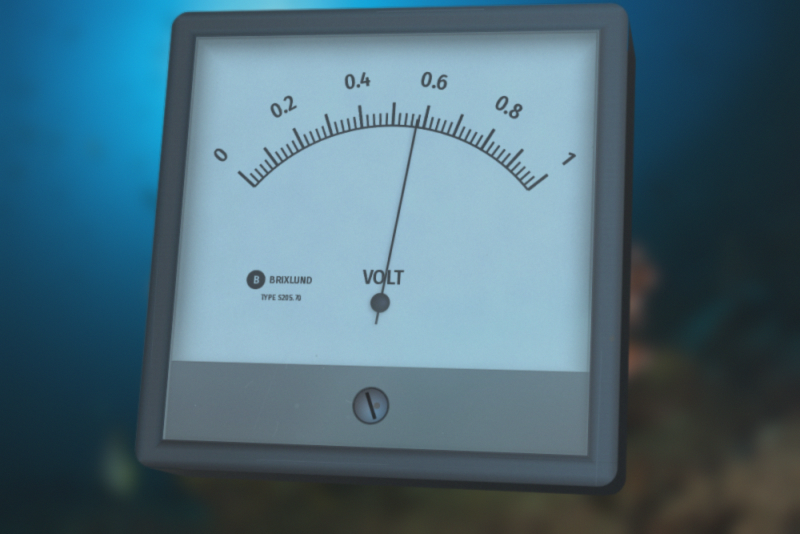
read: 0.58 V
